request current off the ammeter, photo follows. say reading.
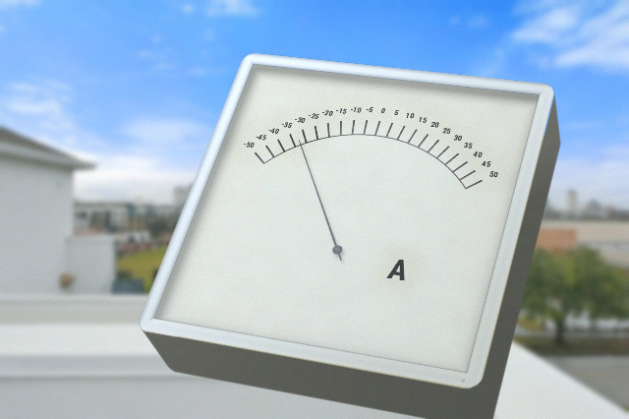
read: -32.5 A
